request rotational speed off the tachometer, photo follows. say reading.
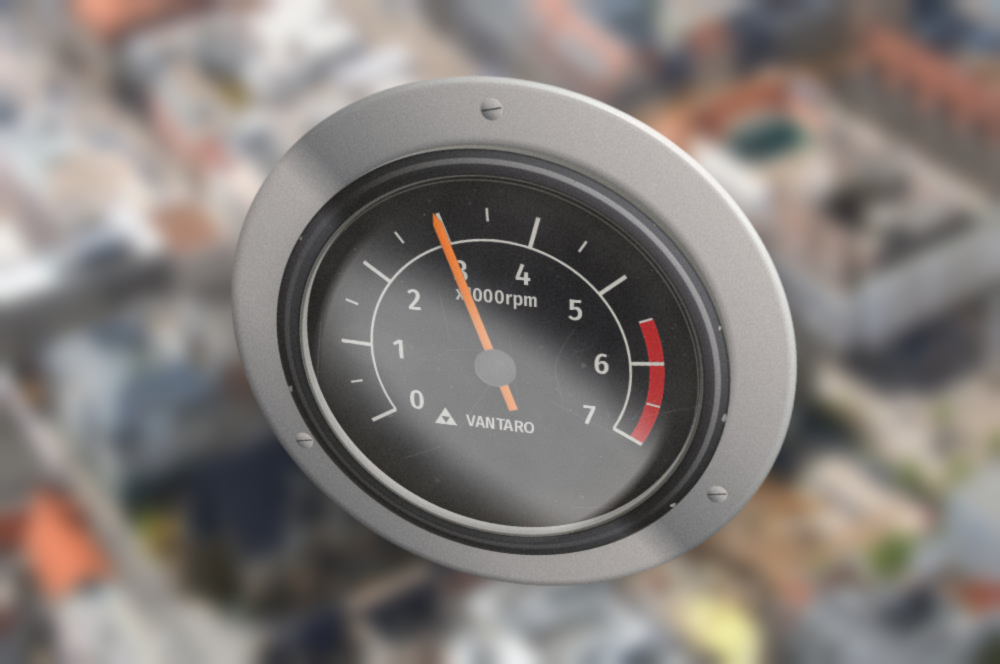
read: 3000 rpm
